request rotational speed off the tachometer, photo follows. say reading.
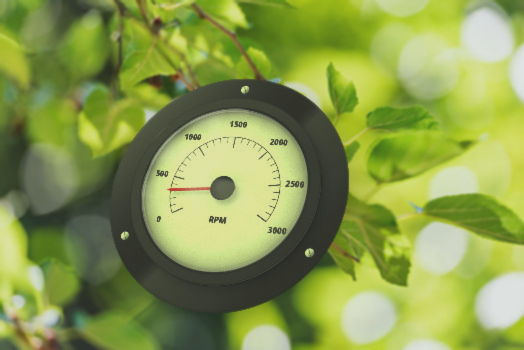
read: 300 rpm
